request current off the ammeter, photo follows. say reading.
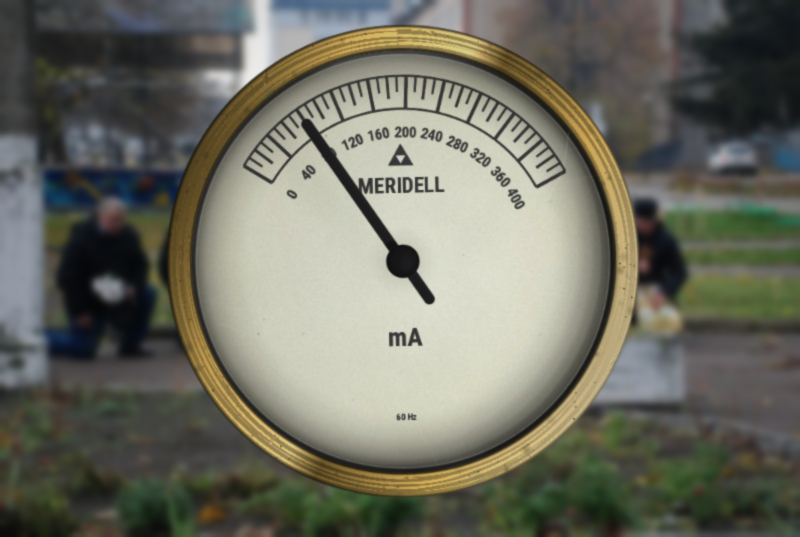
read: 80 mA
